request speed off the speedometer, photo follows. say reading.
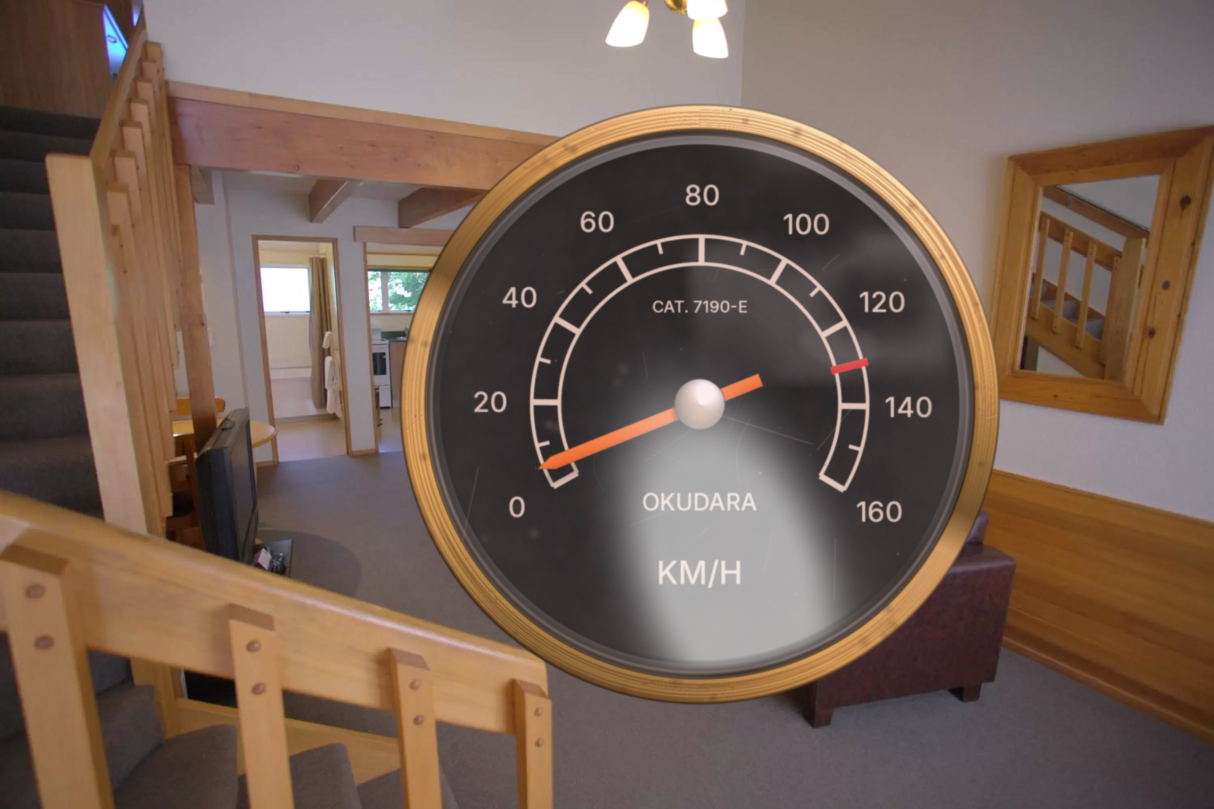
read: 5 km/h
